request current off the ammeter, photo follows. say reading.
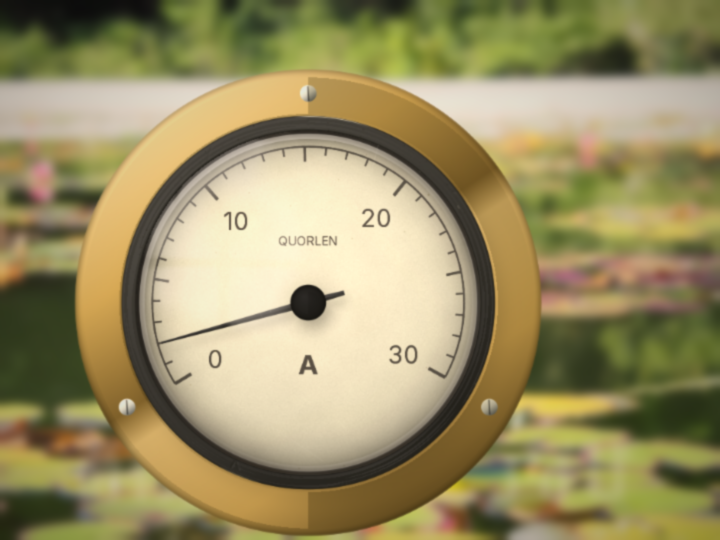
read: 2 A
